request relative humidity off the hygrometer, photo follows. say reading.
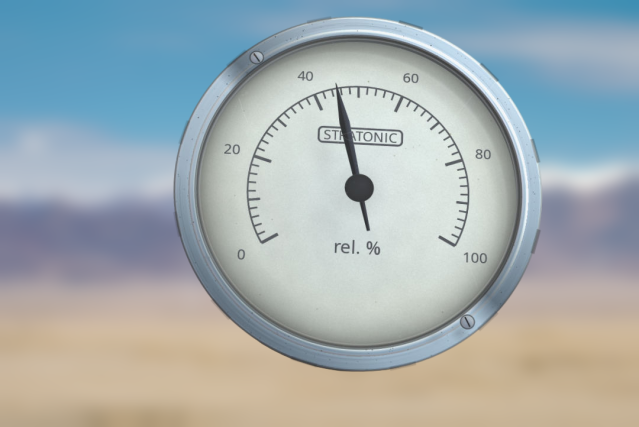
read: 45 %
